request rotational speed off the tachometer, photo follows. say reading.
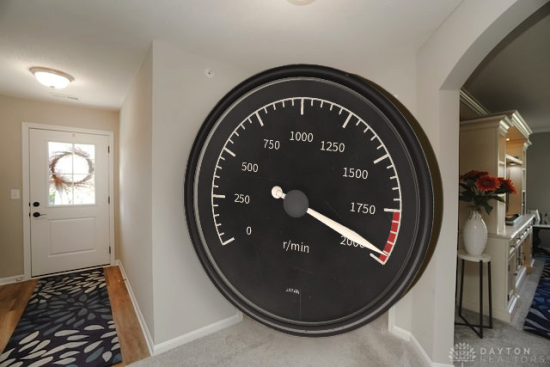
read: 1950 rpm
